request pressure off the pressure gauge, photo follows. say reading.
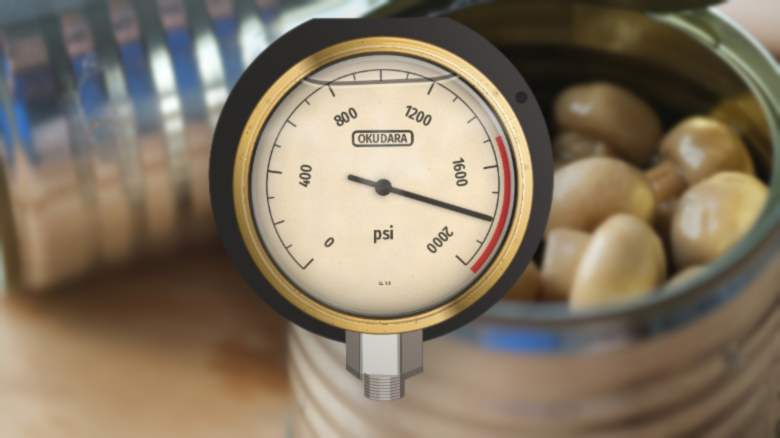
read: 1800 psi
